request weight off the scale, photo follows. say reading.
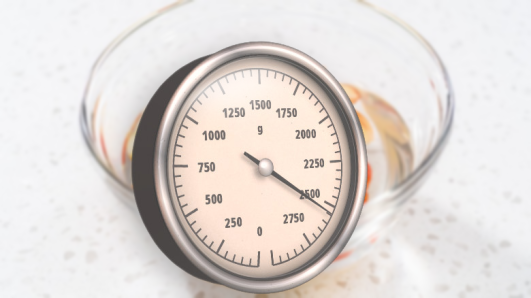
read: 2550 g
